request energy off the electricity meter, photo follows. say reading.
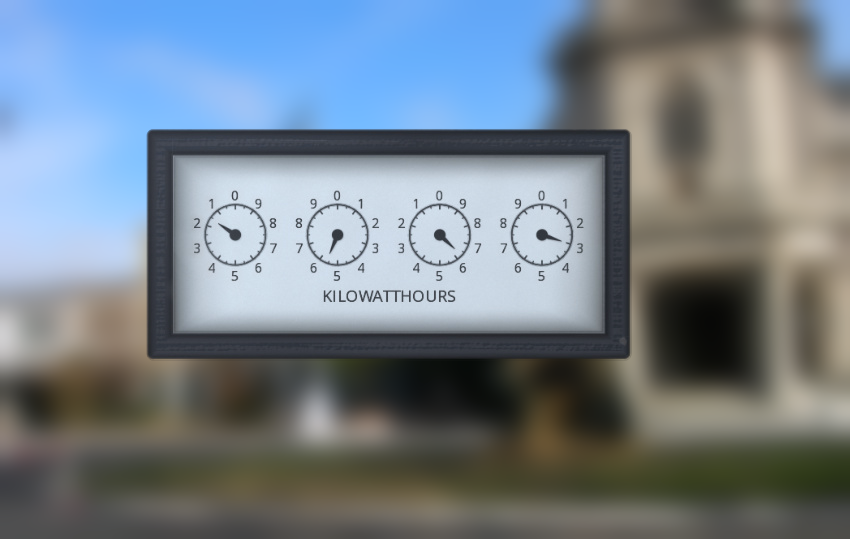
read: 1563 kWh
